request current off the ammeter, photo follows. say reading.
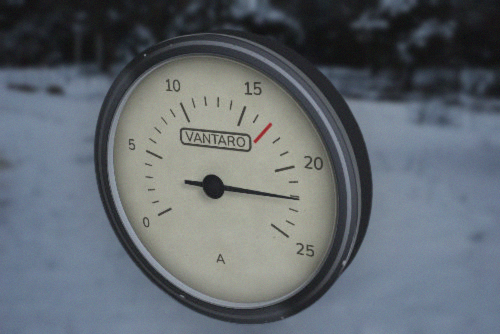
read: 22 A
